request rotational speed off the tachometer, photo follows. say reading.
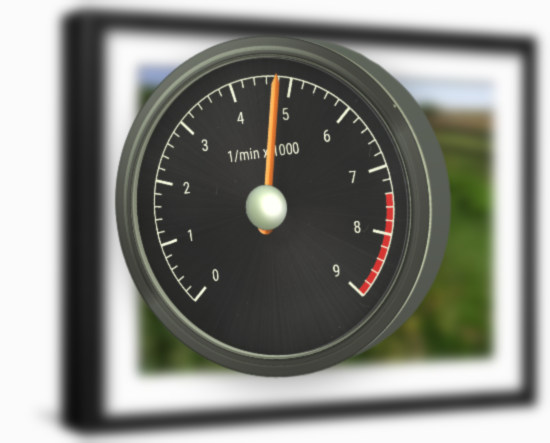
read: 4800 rpm
